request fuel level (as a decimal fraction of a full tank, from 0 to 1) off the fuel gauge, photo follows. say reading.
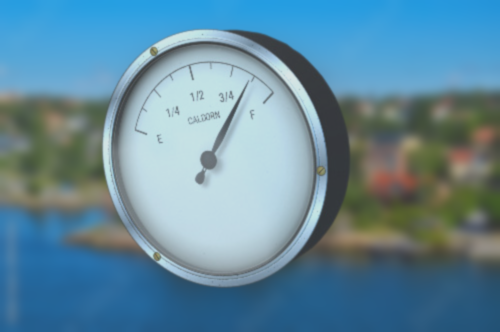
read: 0.875
